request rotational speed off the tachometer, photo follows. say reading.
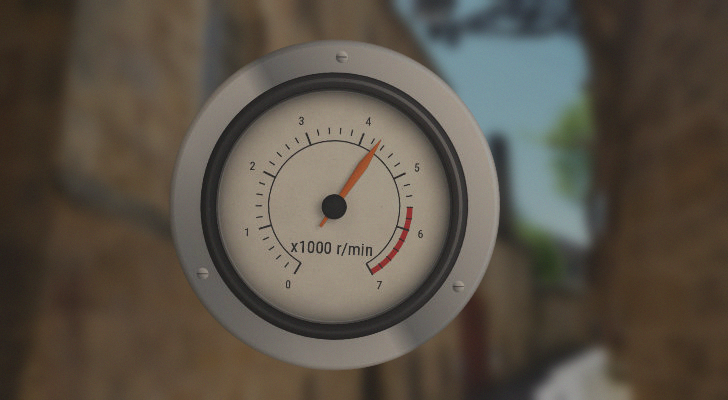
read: 4300 rpm
